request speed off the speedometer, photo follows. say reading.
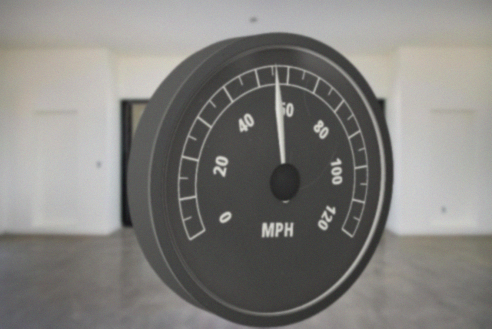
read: 55 mph
